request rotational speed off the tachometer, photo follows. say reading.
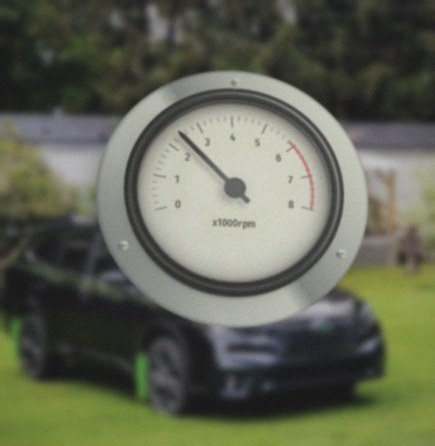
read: 2400 rpm
